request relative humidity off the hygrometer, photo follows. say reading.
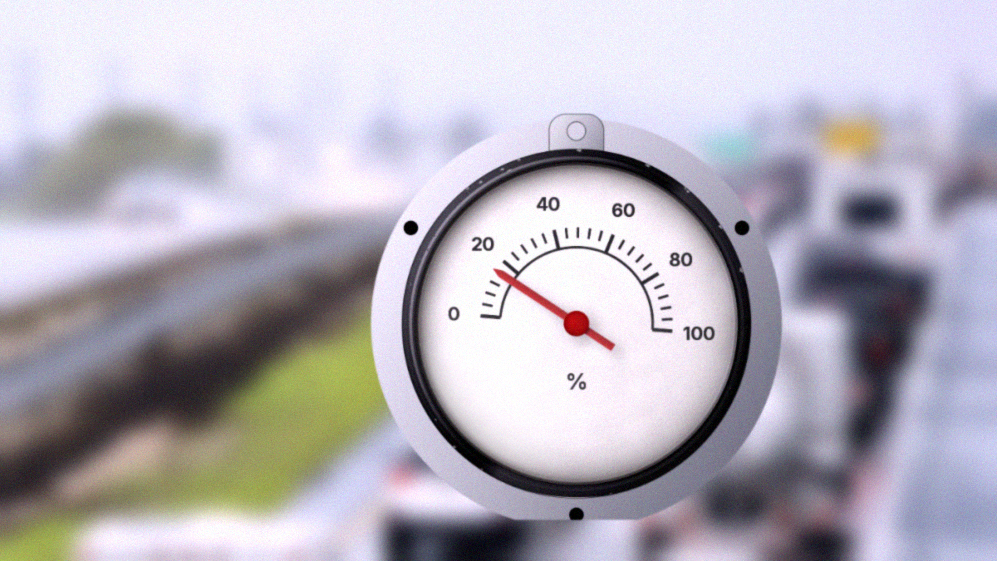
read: 16 %
